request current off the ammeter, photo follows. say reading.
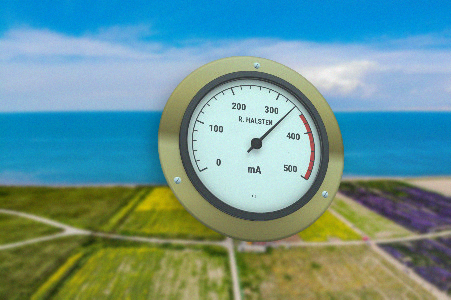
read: 340 mA
